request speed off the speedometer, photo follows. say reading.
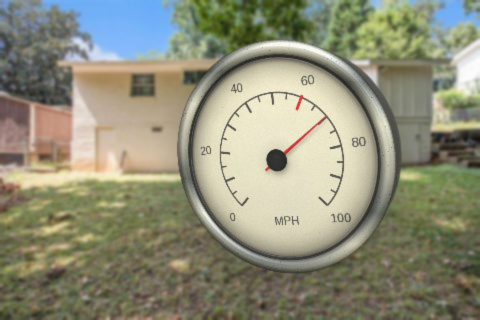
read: 70 mph
